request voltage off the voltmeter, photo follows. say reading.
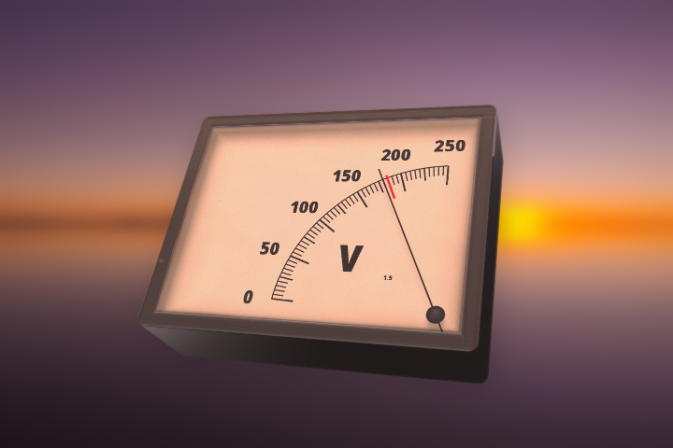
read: 180 V
